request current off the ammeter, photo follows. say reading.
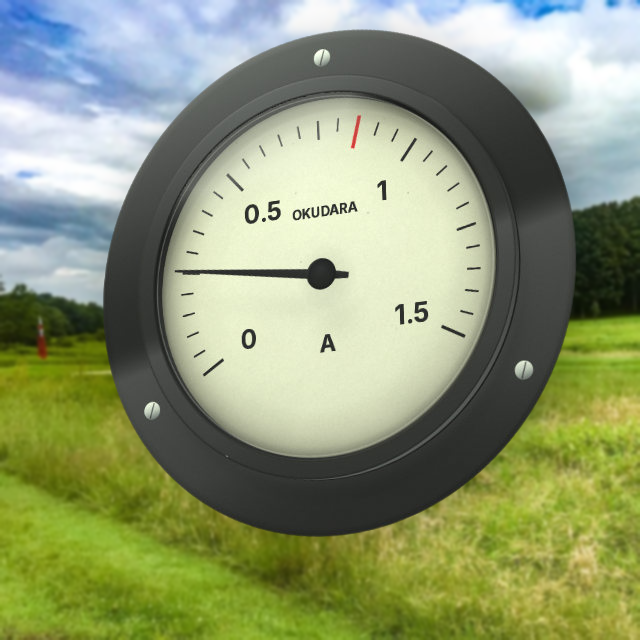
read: 0.25 A
